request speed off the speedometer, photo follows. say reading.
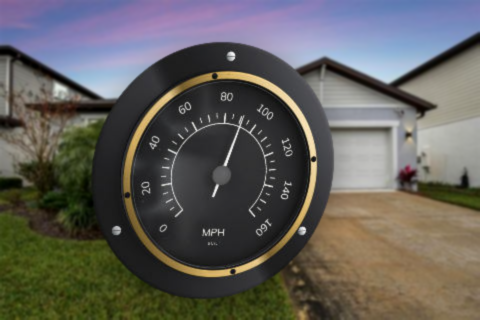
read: 90 mph
